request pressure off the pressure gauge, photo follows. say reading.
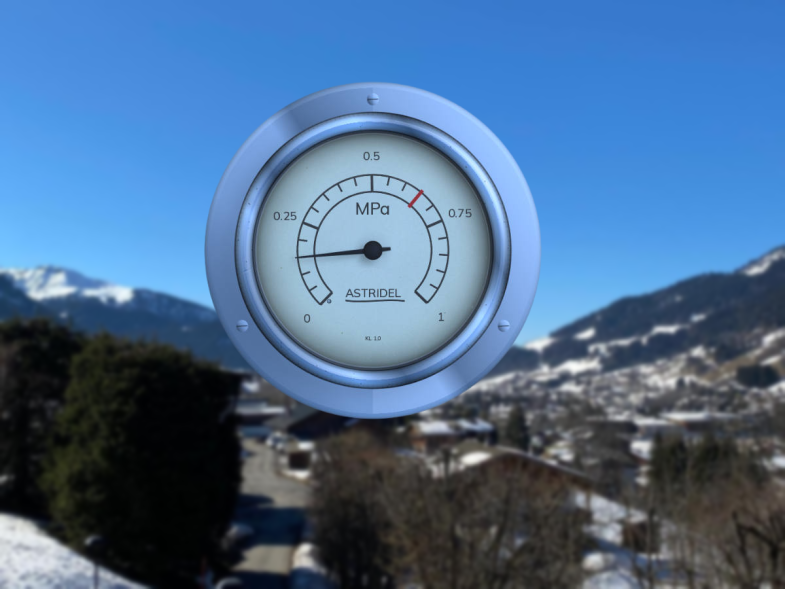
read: 0.15 MPa
